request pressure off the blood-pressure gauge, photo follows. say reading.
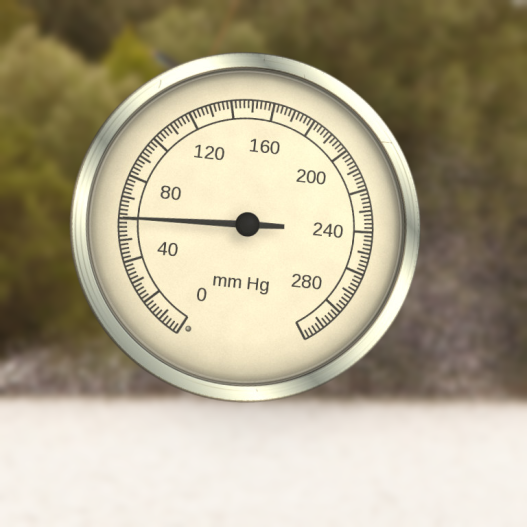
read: 60 mmHg
